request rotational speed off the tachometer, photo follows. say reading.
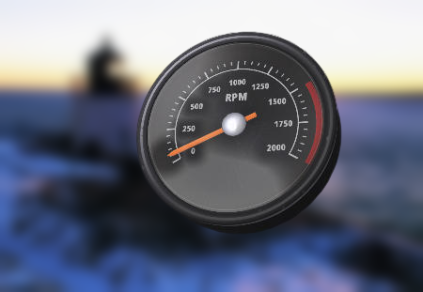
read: 50 rpm
